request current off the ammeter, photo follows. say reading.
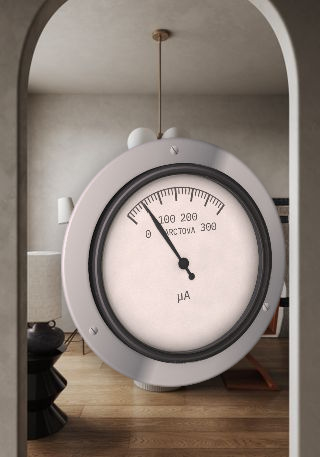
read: 50 µA
